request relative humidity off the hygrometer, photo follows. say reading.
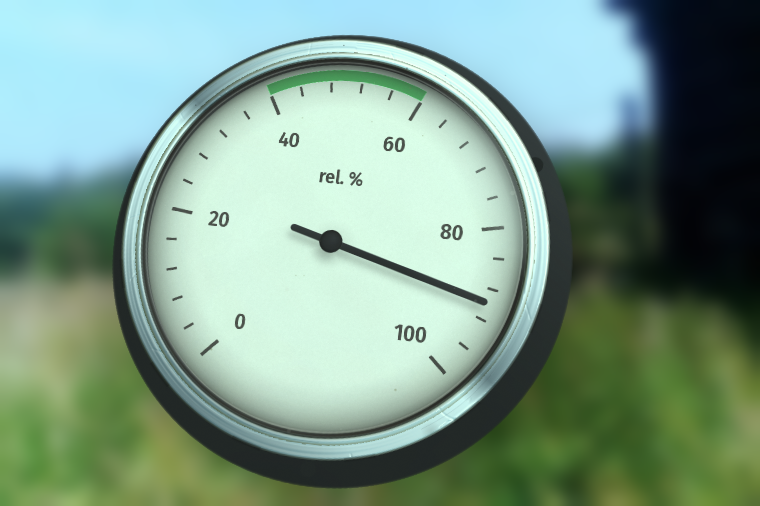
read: 90 %
